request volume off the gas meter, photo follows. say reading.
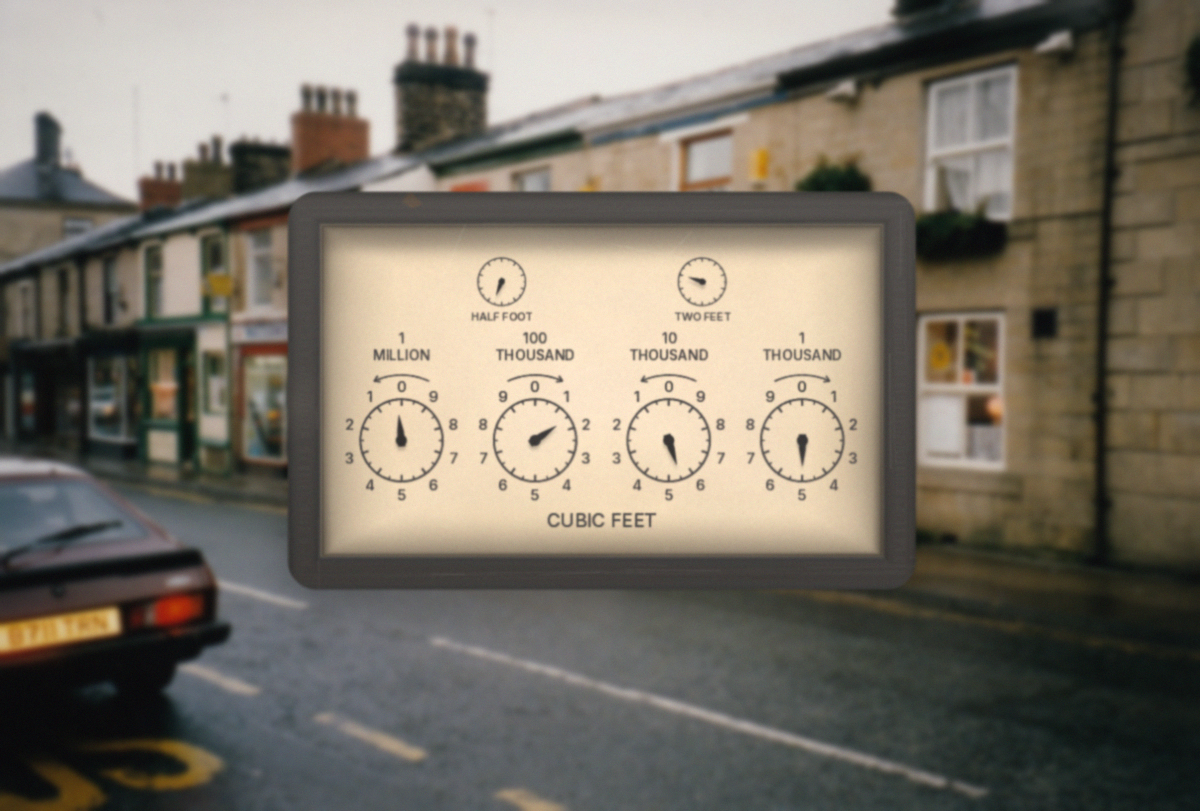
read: 15500 ft³
